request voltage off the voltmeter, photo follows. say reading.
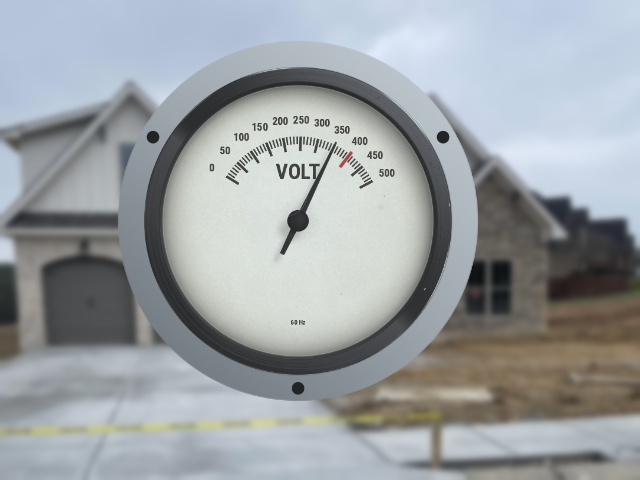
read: 350 V
